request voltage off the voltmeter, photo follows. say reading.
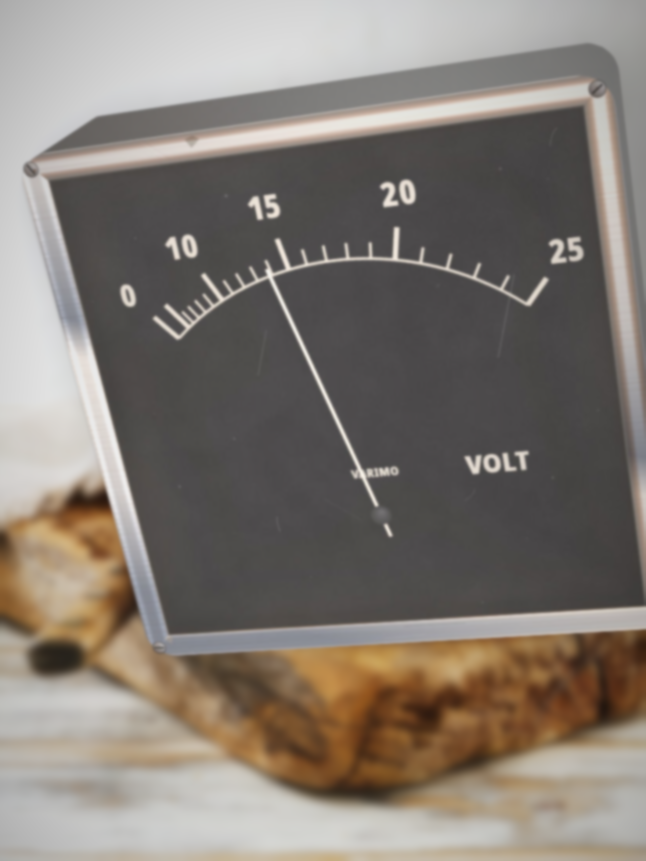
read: 14 V
